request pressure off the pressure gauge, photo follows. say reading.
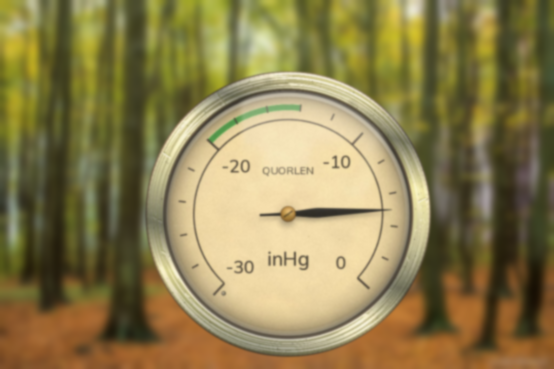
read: -5 inHg
